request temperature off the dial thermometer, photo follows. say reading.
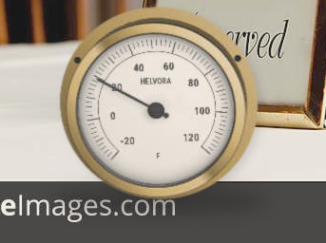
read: 20 °F
